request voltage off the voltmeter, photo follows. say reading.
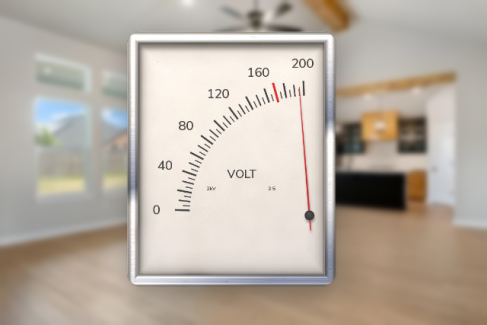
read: 195 V
